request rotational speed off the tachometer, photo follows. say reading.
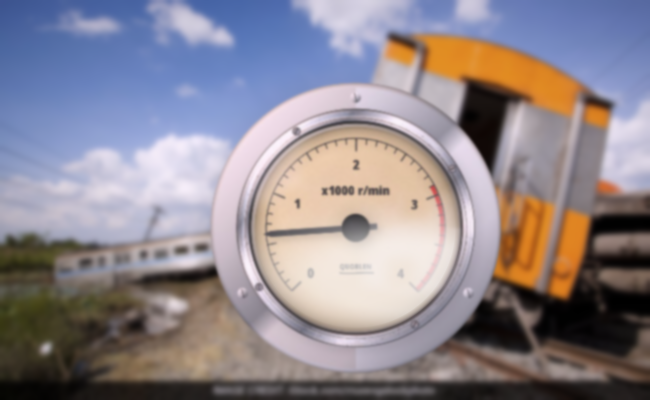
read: 600 rpm
